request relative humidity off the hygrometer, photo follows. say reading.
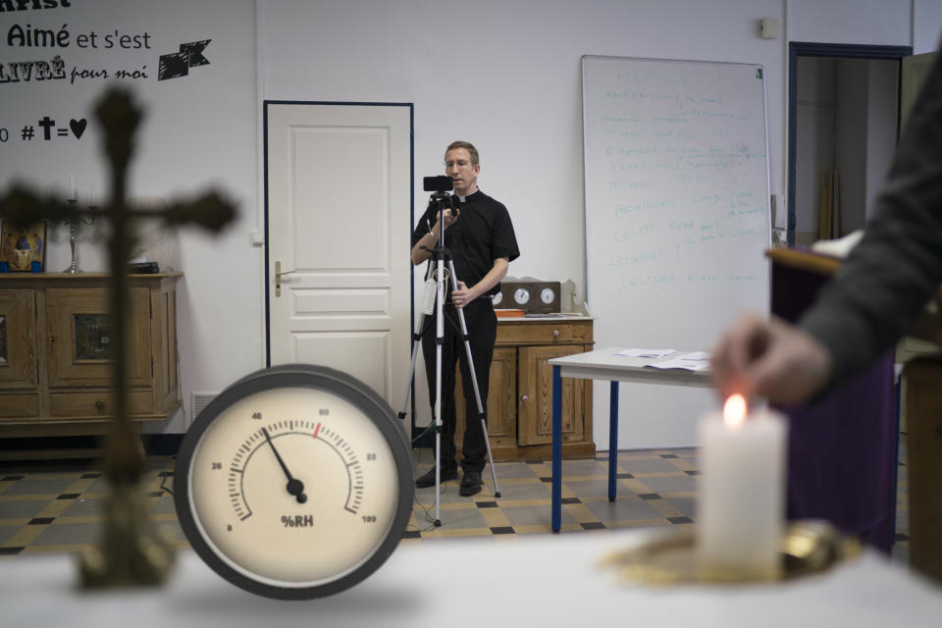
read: 40 %
